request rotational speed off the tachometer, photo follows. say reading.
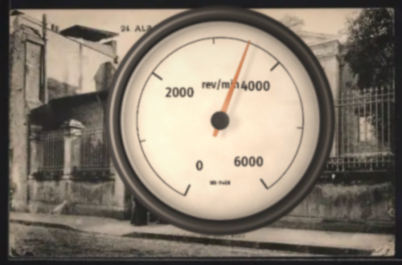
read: 3500 rpm
